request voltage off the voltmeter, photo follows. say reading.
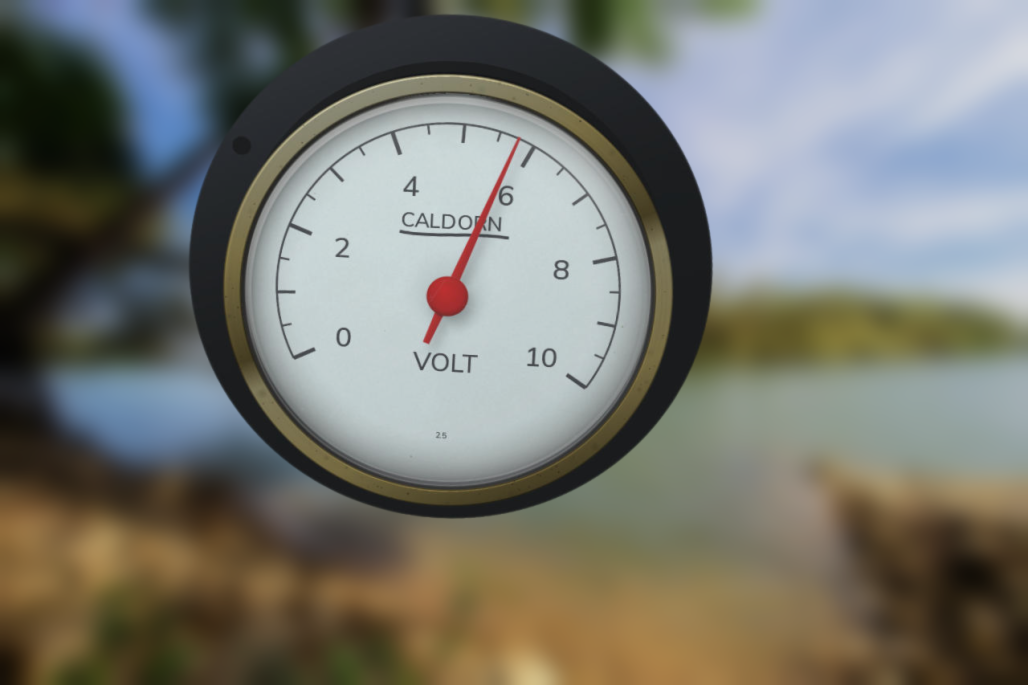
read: 5.75 V
